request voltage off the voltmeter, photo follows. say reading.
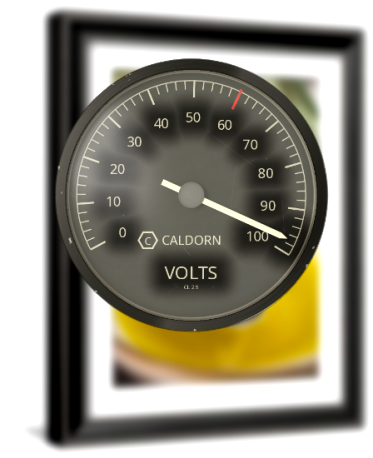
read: 97 V
